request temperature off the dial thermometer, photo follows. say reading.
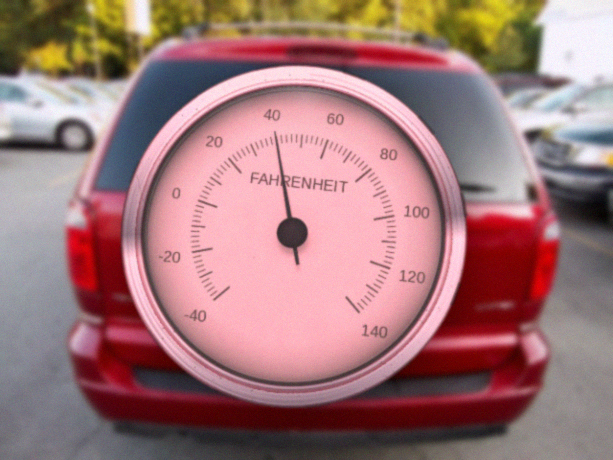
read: 40 °F
